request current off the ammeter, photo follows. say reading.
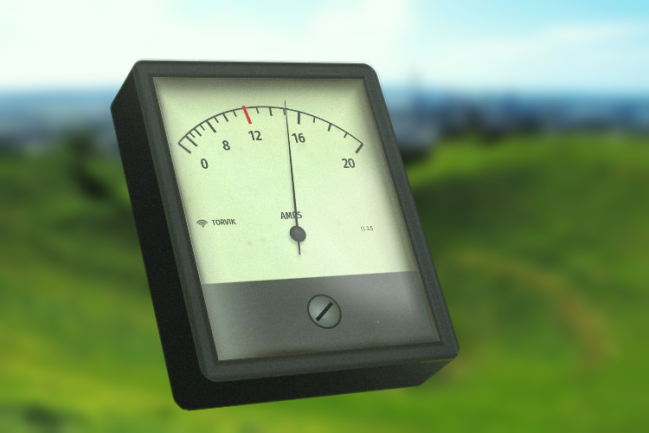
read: 15 A
